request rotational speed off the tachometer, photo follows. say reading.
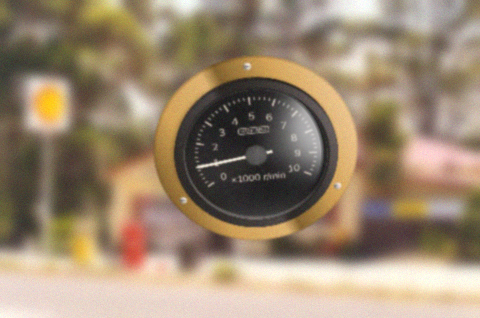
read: 1000 rpm
